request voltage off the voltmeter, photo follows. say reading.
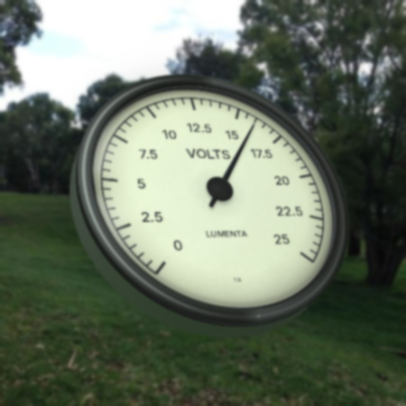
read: 16 V
